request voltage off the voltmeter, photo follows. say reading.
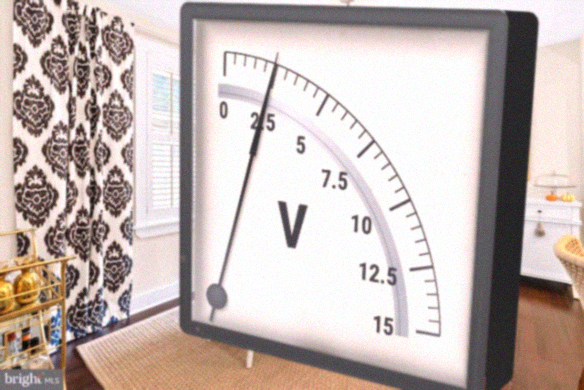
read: 2.5 V
